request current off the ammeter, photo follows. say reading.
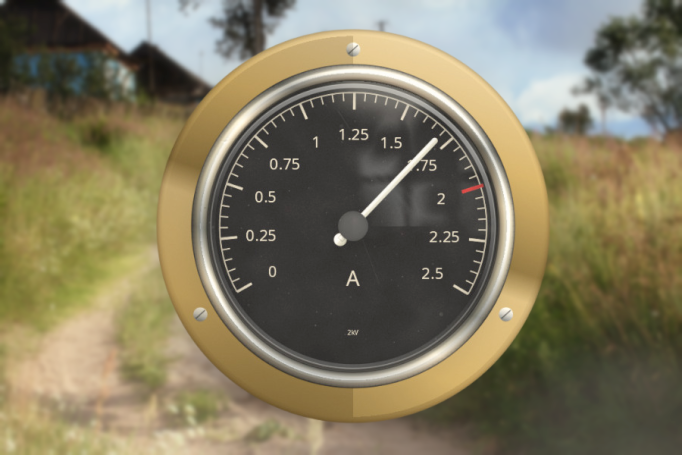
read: 1.7 A
